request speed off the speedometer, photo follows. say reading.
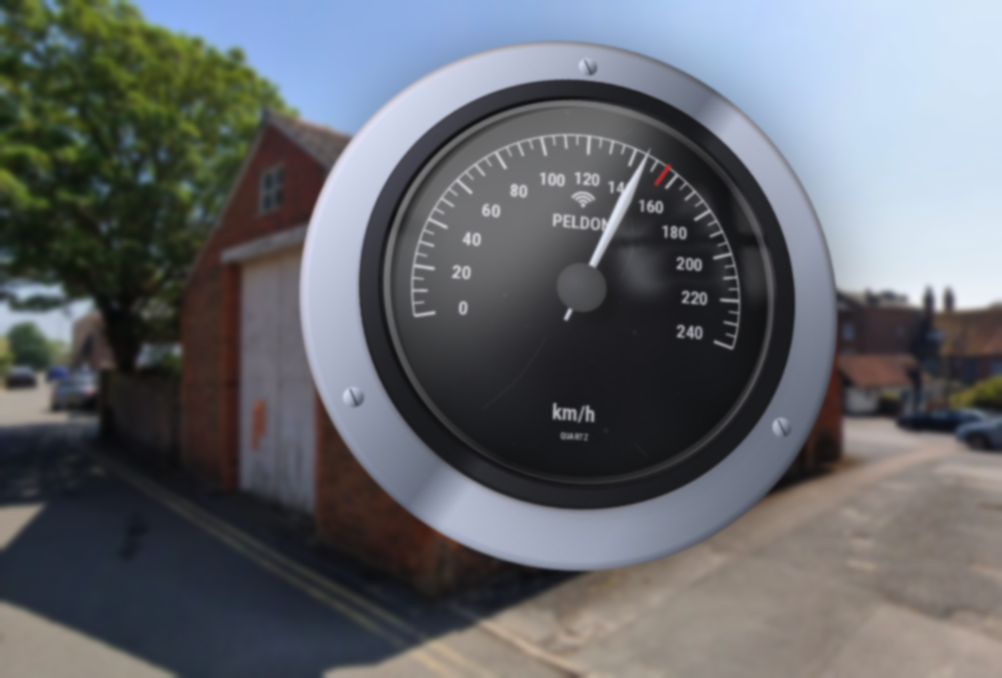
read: 145 km/h
